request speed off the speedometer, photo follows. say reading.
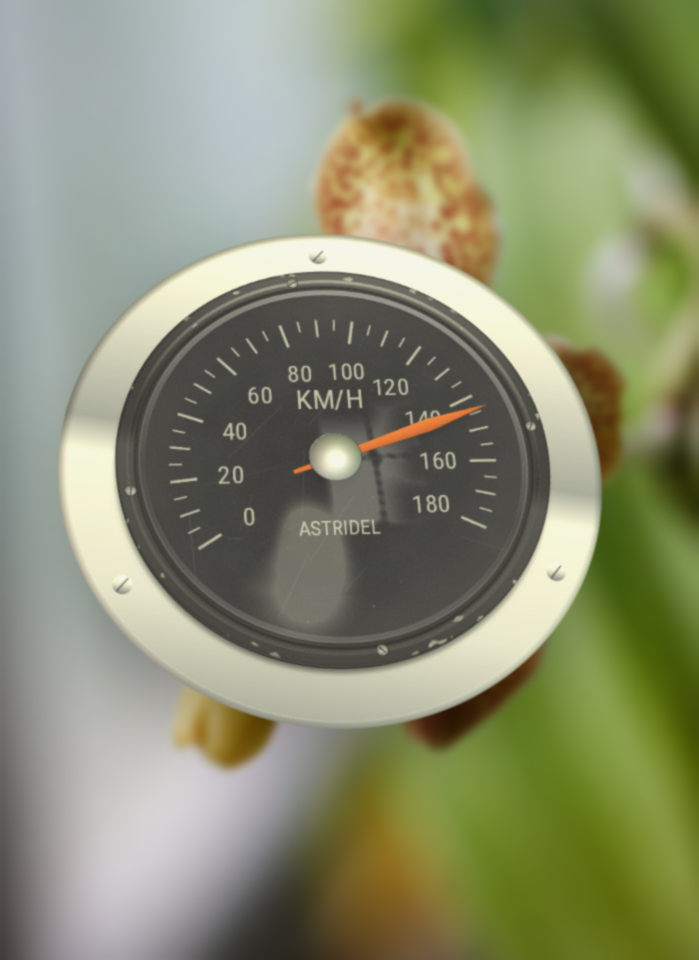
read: 145 km/h
